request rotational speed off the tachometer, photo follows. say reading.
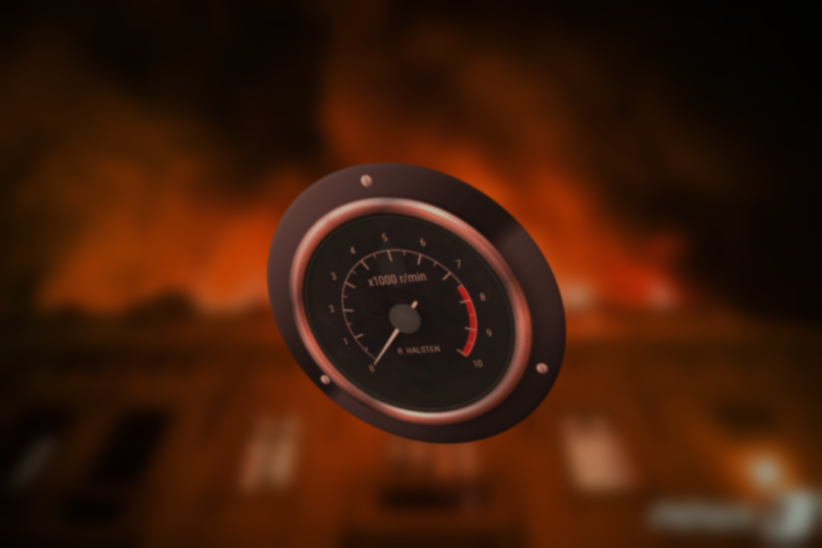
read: 0 rpm
